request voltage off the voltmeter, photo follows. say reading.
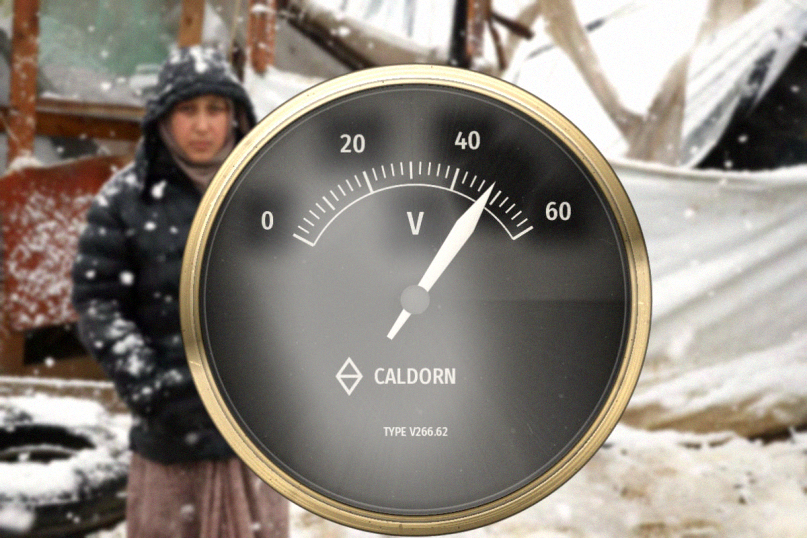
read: 48 V
